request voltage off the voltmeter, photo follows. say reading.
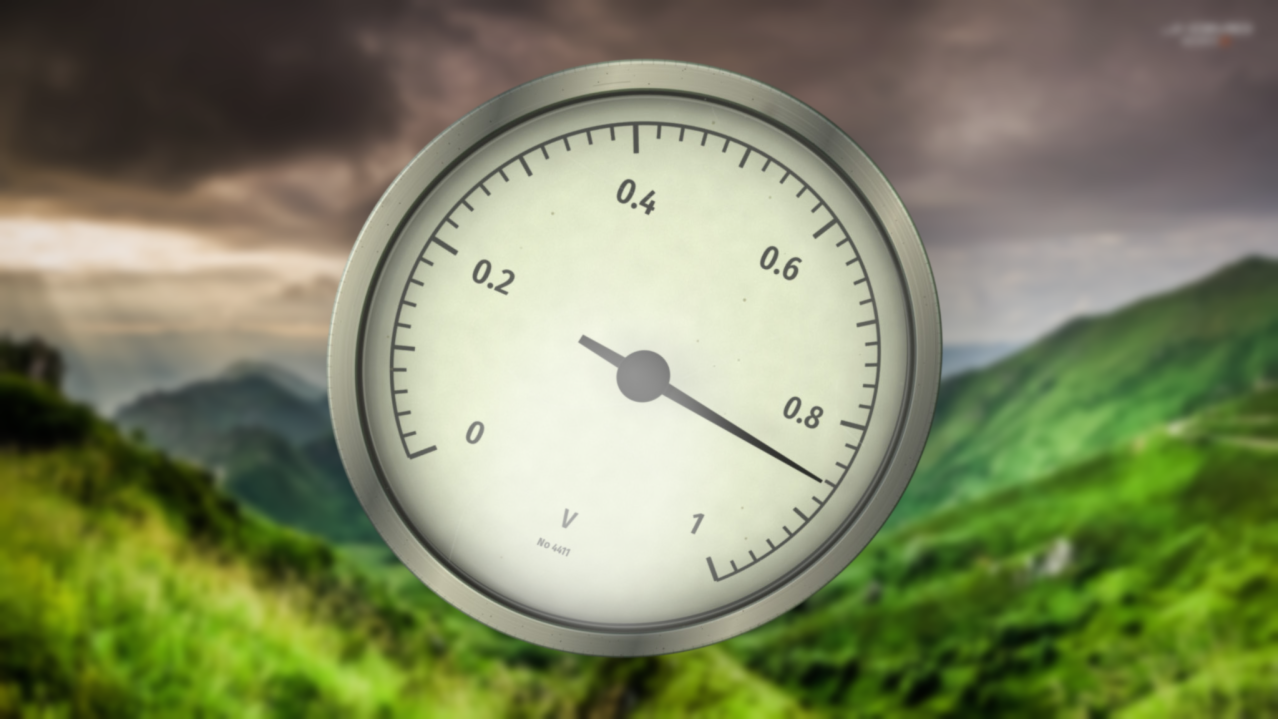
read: 0.86 V
